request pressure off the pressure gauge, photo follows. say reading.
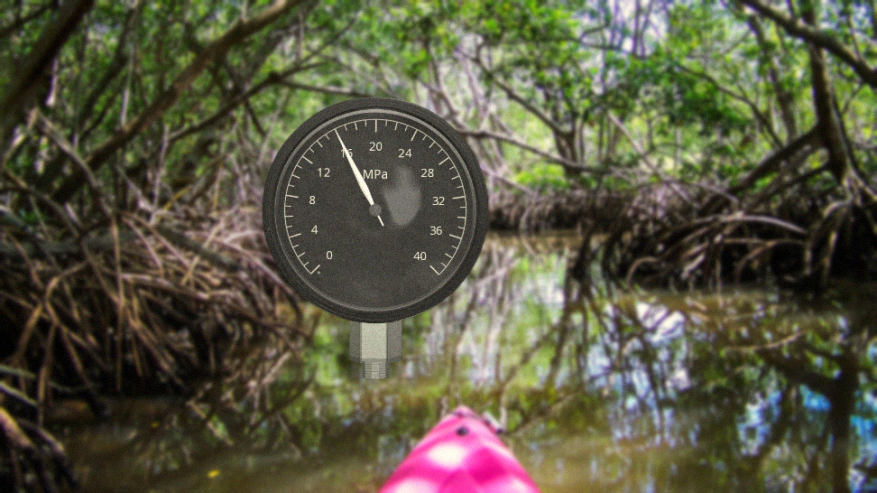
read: 16 MPa
